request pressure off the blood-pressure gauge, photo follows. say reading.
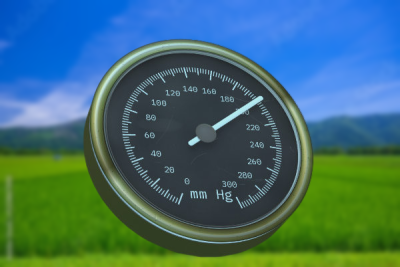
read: 200 mmHg
